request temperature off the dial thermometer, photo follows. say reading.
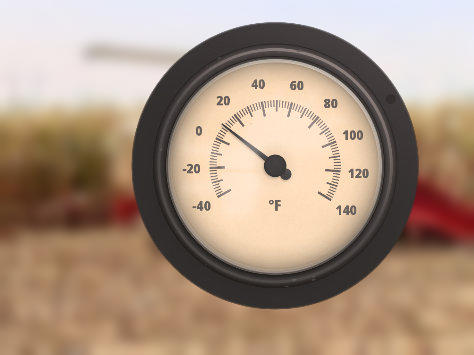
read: 10 °F
